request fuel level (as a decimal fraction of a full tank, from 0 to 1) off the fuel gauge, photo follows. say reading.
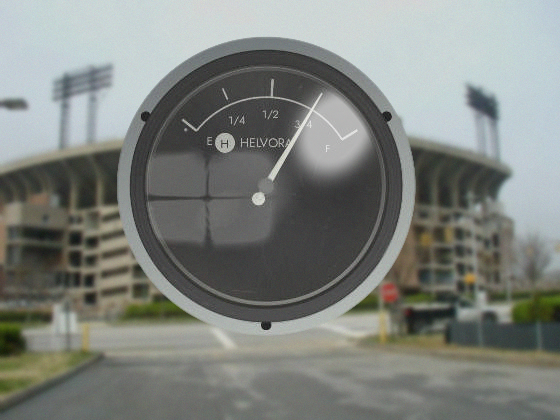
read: 0.75
